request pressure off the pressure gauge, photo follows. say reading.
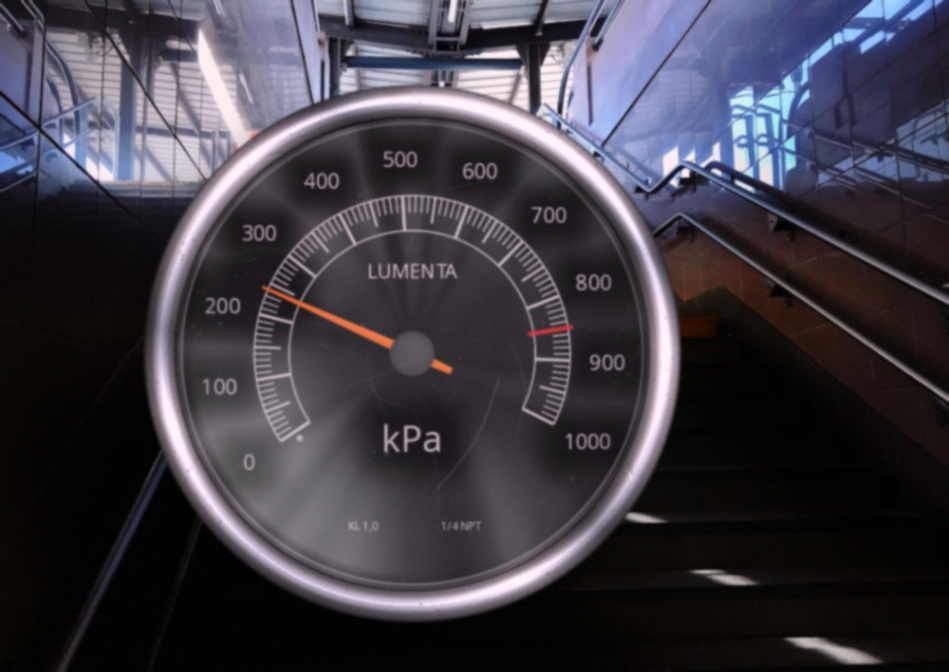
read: 240 kPa
